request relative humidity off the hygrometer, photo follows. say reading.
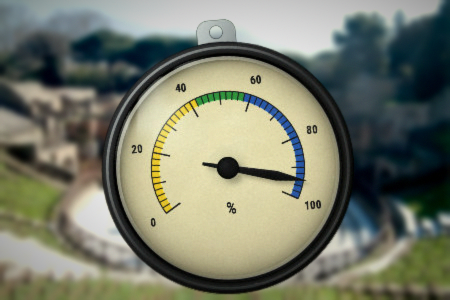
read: 94 %
